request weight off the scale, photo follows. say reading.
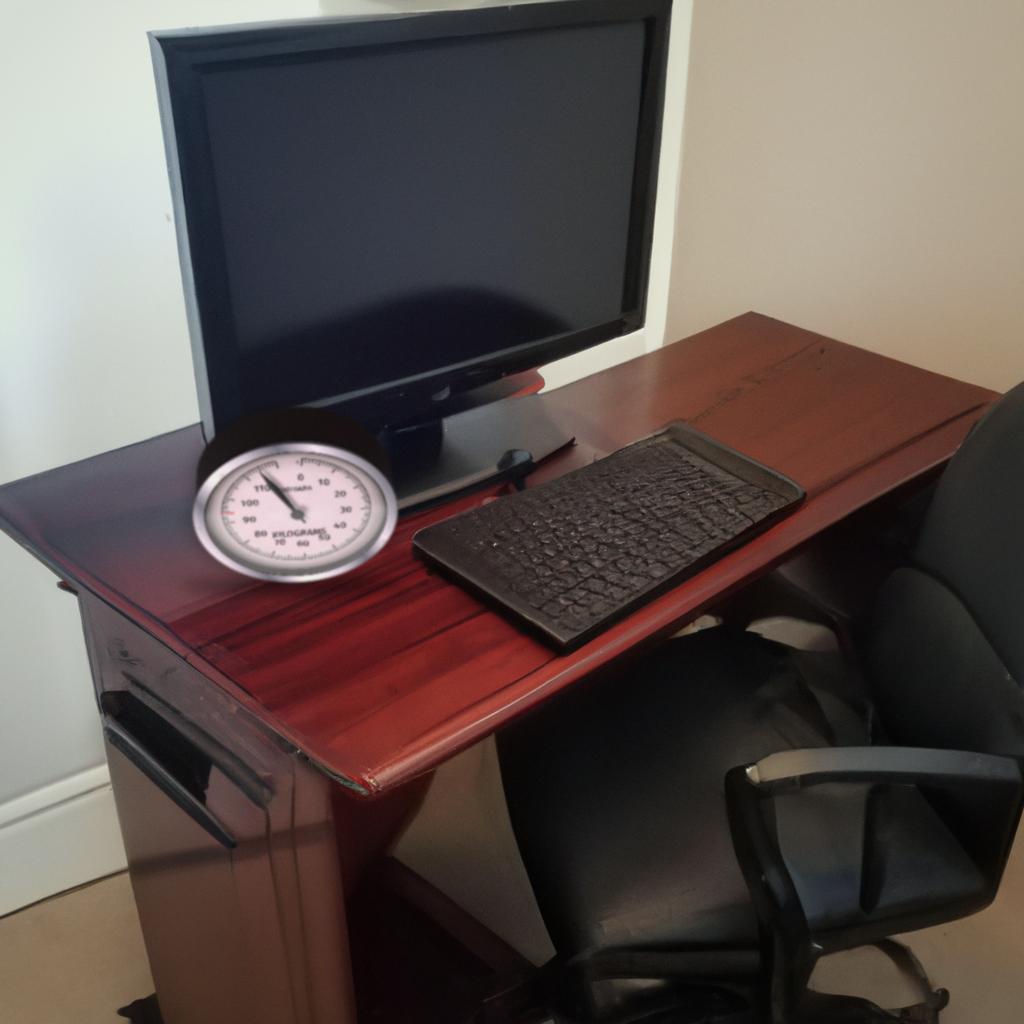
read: 115 kg
